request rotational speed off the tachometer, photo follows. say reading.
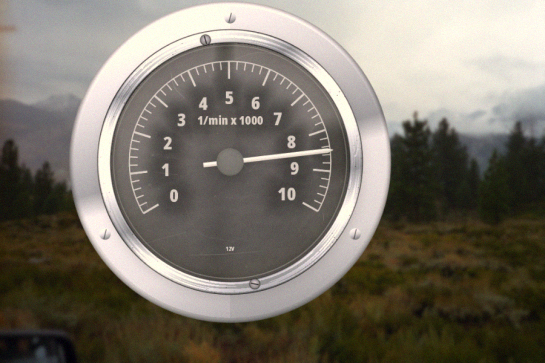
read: 8500 rpm
